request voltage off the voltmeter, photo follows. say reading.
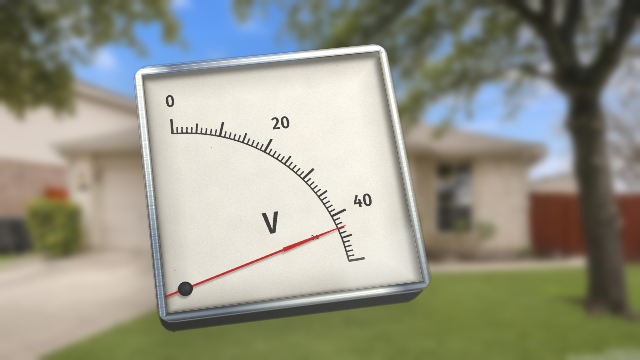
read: 43 V
